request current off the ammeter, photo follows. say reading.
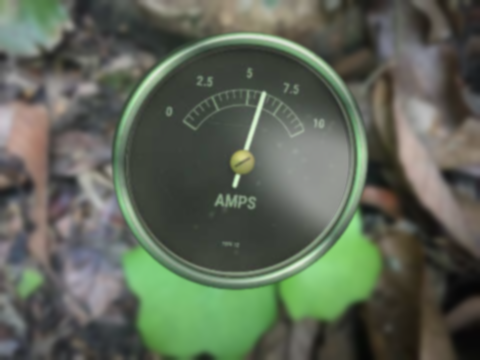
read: 6 A
